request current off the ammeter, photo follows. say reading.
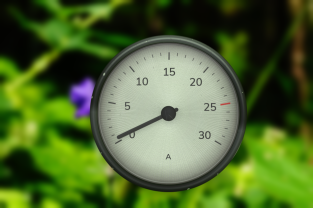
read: 0.5 A
